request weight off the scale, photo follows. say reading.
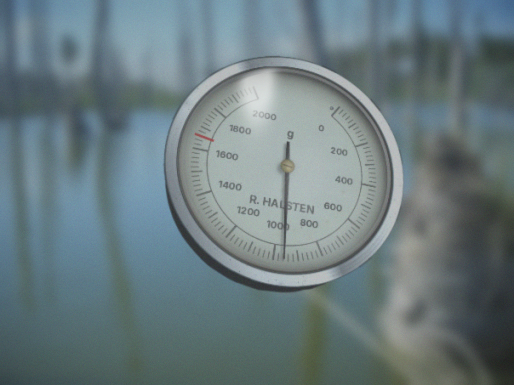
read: 960 g
